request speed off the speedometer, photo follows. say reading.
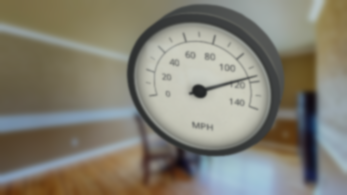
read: 115 mph
